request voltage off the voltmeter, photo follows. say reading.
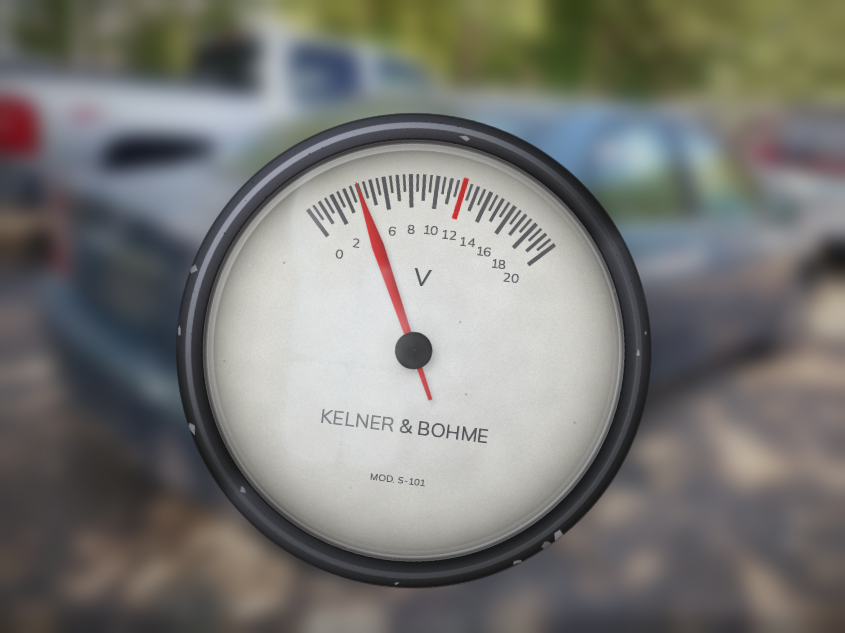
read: 4 V
